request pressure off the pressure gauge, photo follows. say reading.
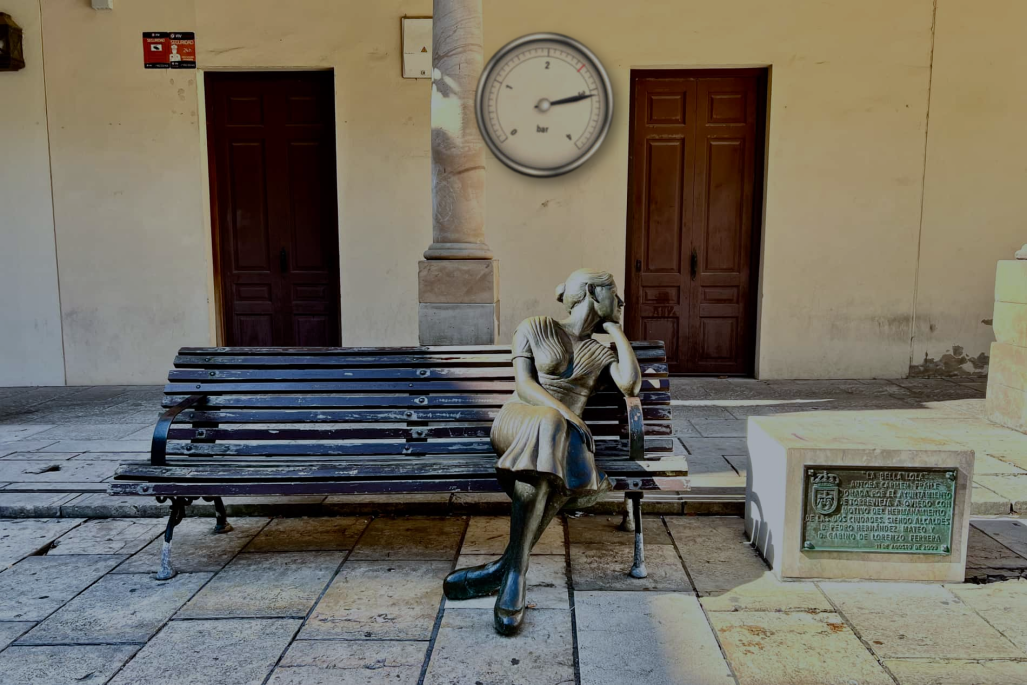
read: 3.1 bar
